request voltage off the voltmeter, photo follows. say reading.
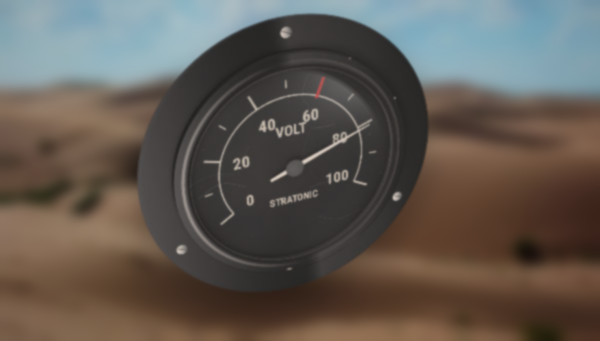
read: 80 V
